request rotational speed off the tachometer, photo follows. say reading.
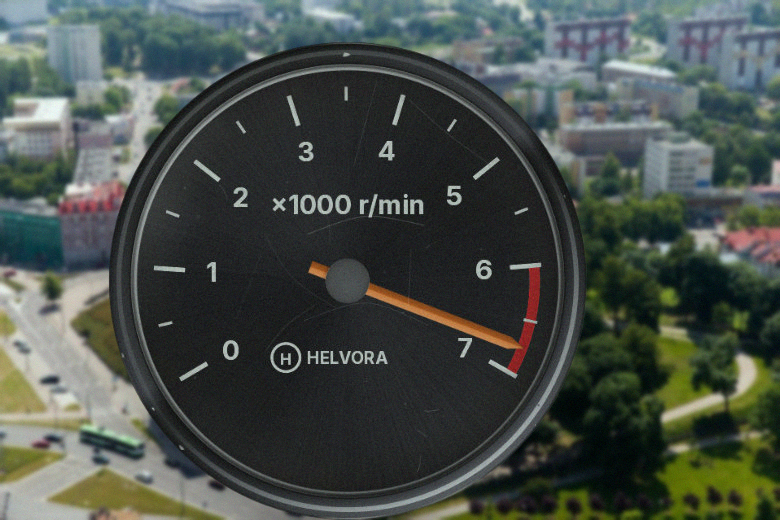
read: 6750 rpm
